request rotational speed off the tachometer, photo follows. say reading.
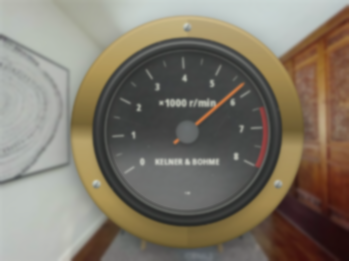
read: 5750 rpm
